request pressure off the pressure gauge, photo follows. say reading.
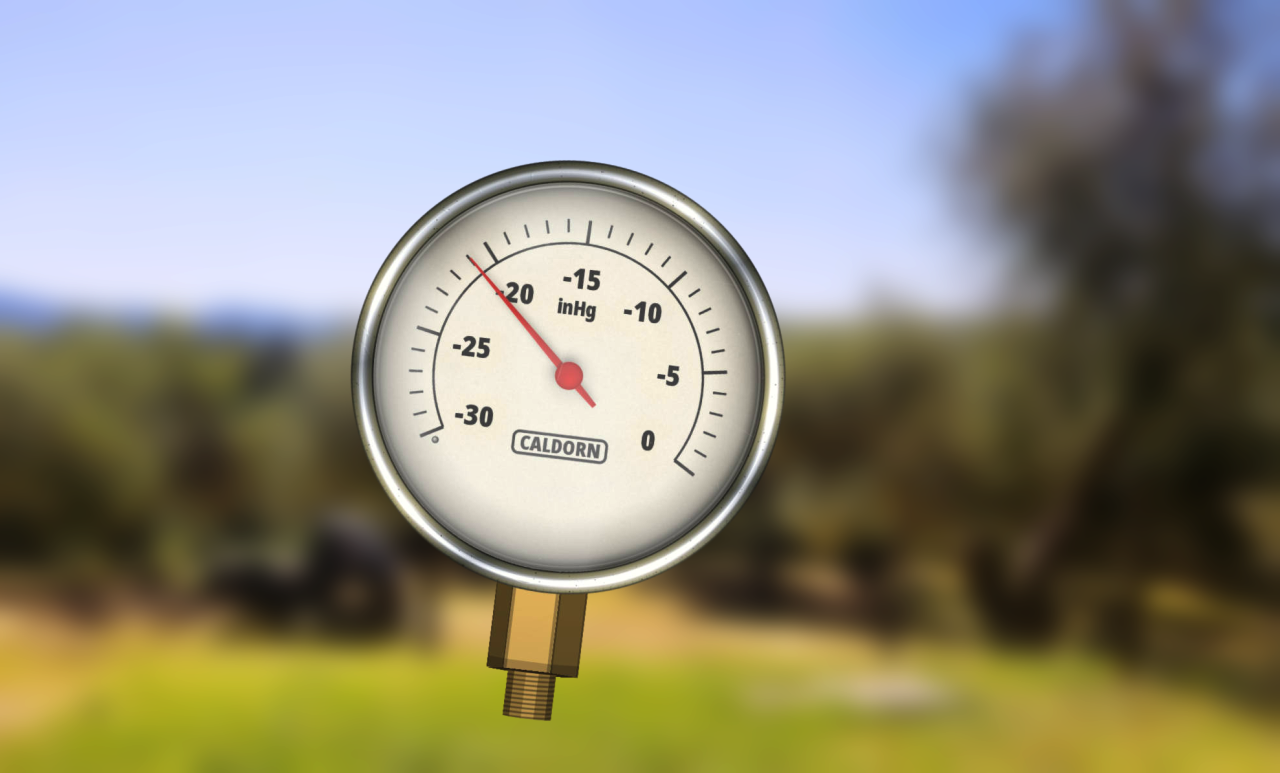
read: -21 inHg
